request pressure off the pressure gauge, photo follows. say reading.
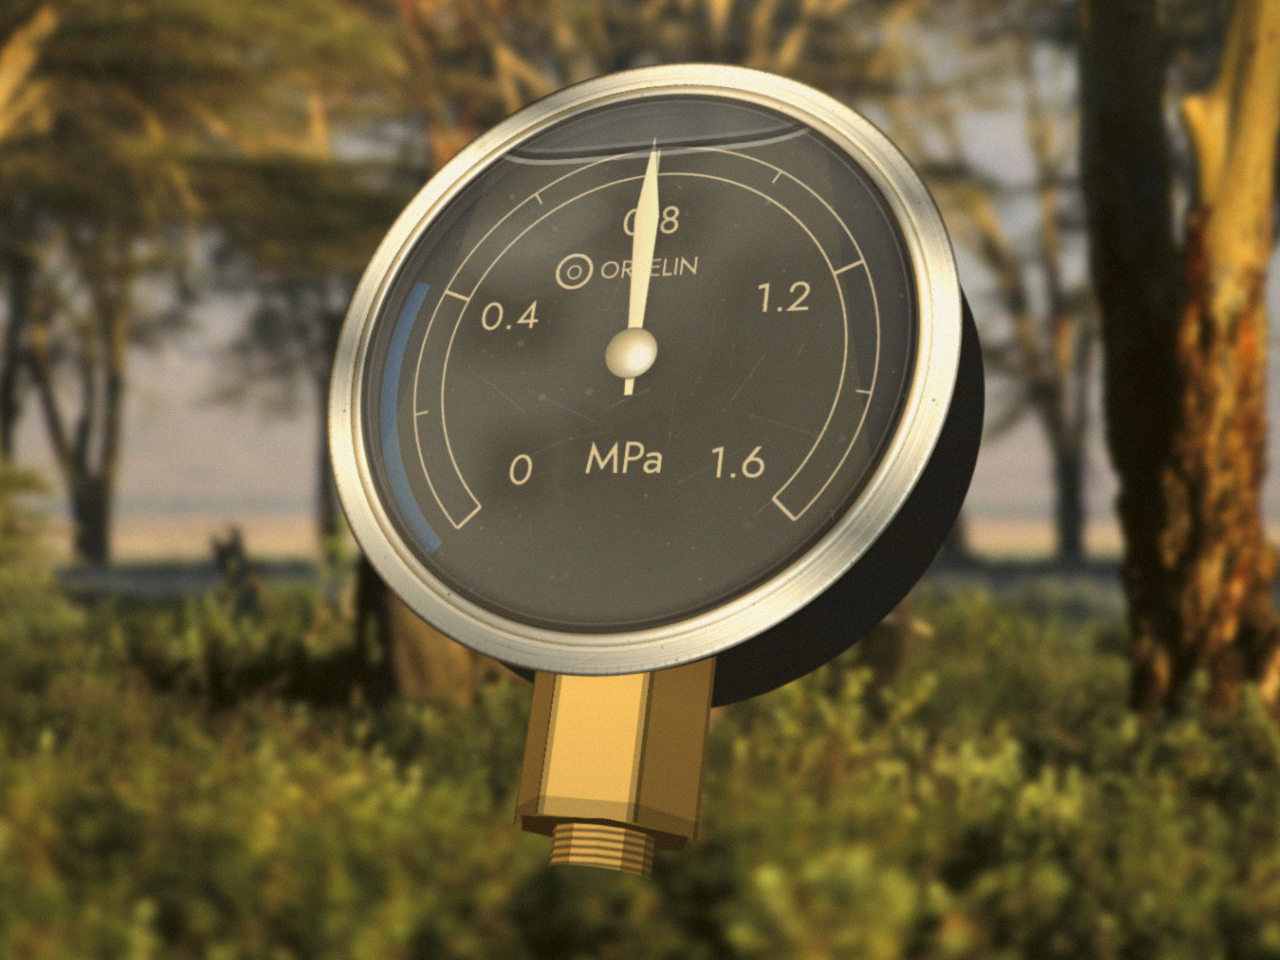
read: 0.8 MPa
